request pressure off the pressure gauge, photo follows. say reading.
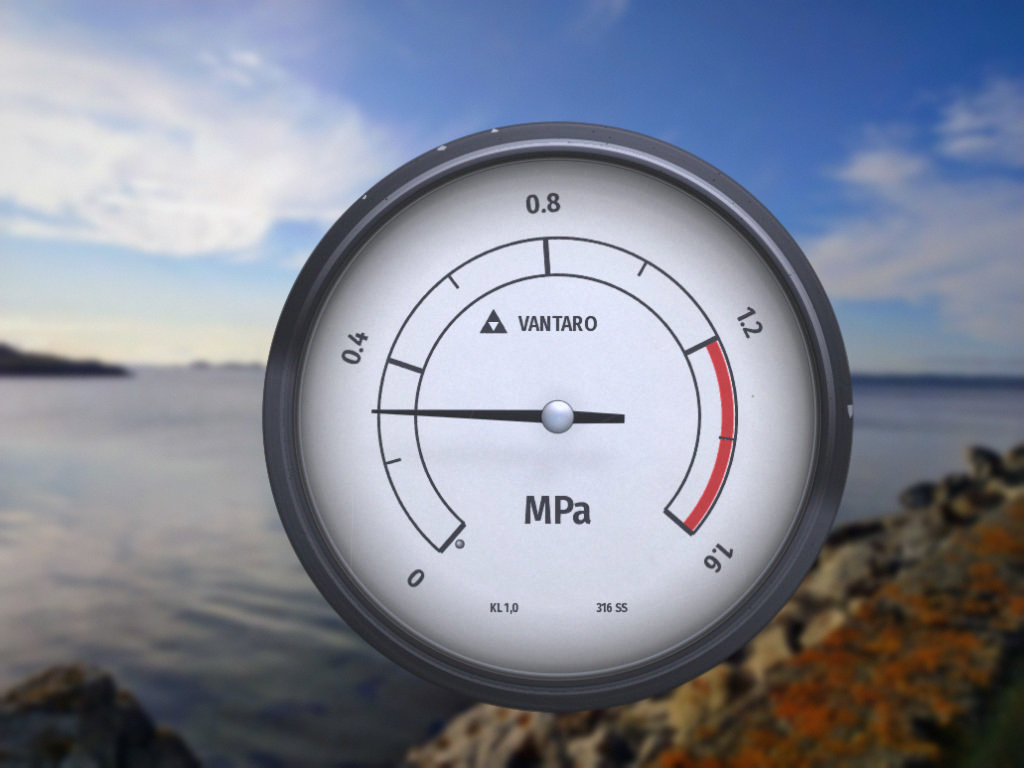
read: 0.3 MPa
